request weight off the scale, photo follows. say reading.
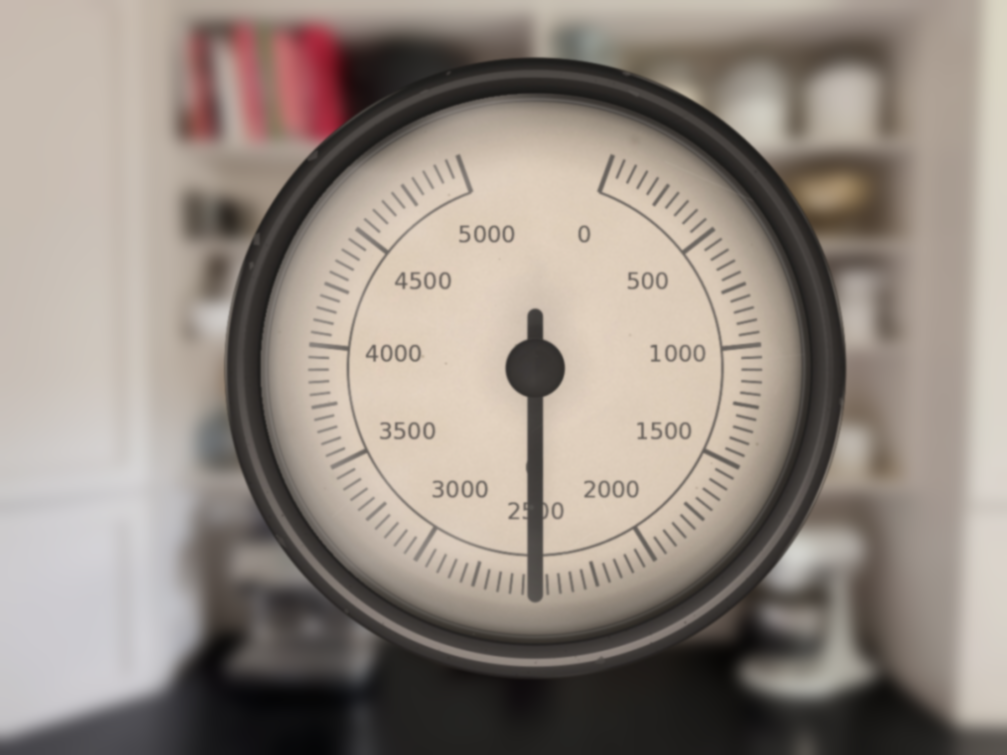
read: 2500 g
